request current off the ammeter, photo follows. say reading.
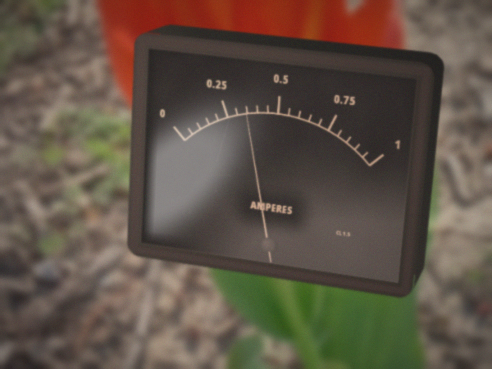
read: 0.35 A
